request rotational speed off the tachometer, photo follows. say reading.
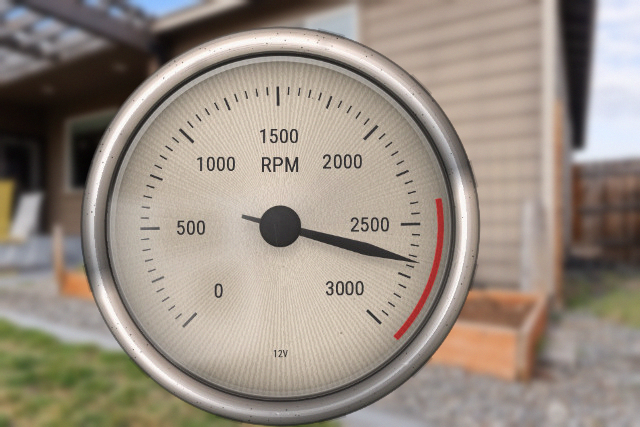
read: 2675 rpm
